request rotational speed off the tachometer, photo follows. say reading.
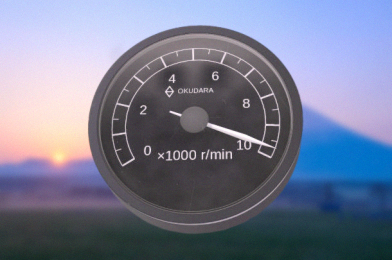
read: 9750 rpm
